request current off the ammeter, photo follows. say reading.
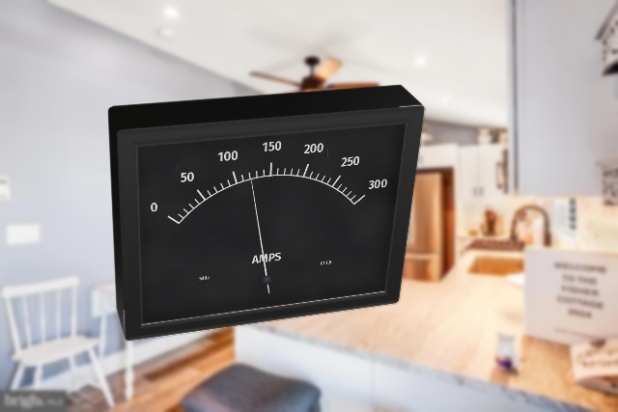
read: 120 A
